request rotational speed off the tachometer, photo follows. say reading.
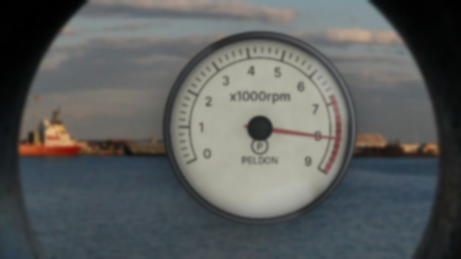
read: 8000 rpm
